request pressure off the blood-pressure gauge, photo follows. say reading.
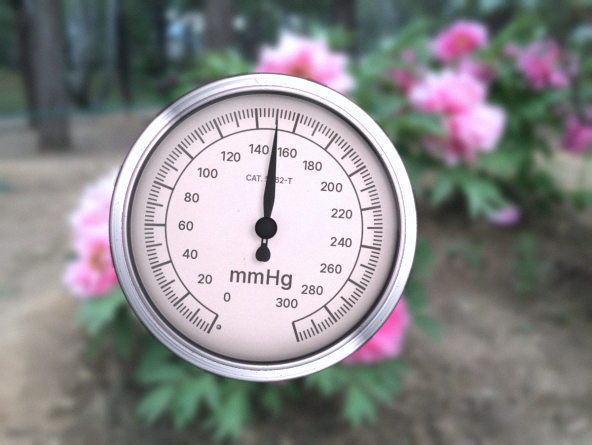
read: 150 mmHg
